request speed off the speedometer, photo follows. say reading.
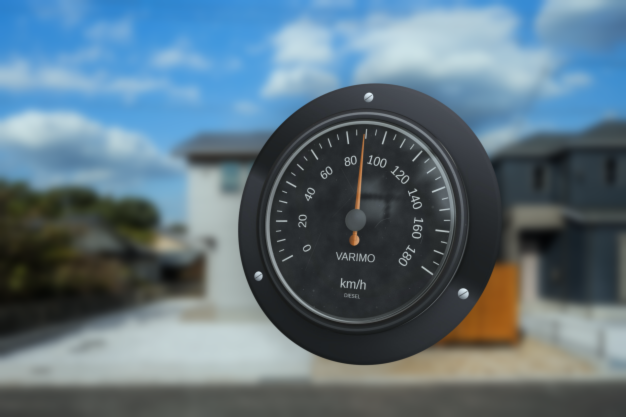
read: 90 km/h
